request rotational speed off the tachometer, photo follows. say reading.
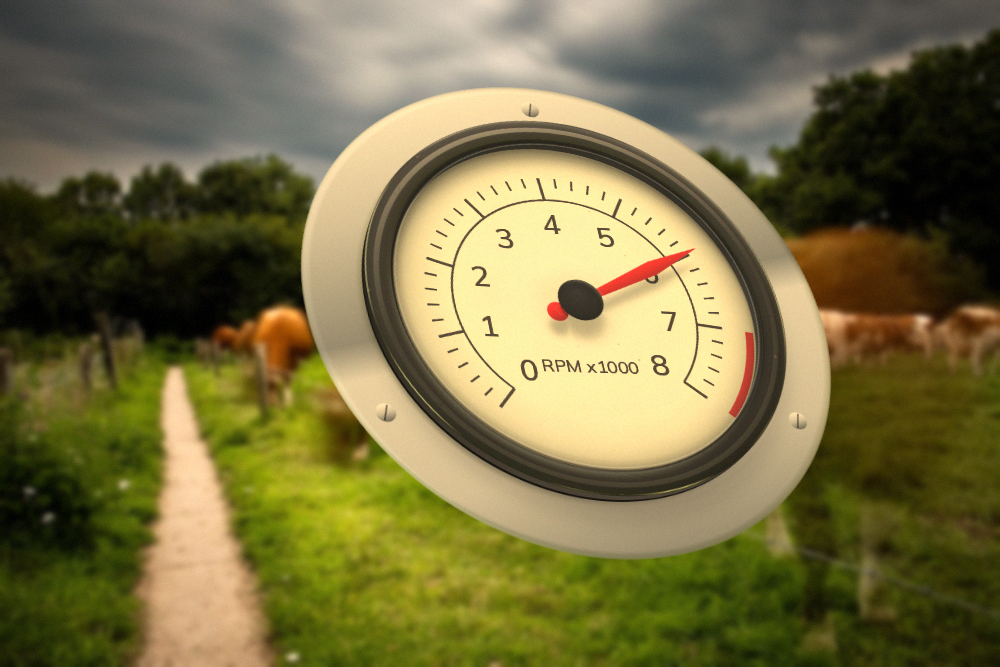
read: 6000 rpm
